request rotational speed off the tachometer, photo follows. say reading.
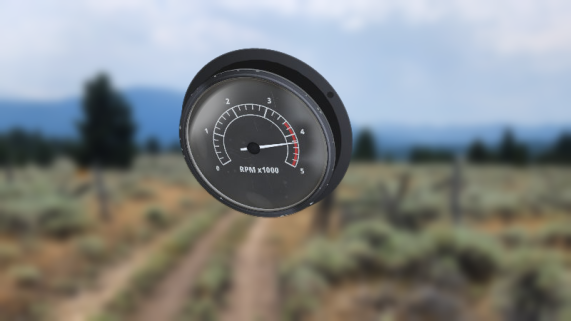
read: 4200 rpm
